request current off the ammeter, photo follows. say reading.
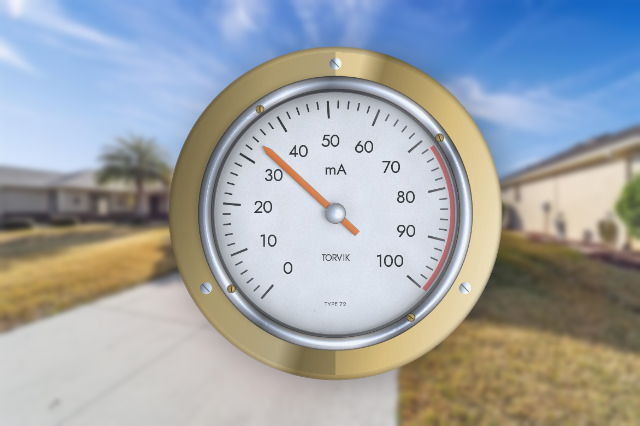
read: 34 mA
